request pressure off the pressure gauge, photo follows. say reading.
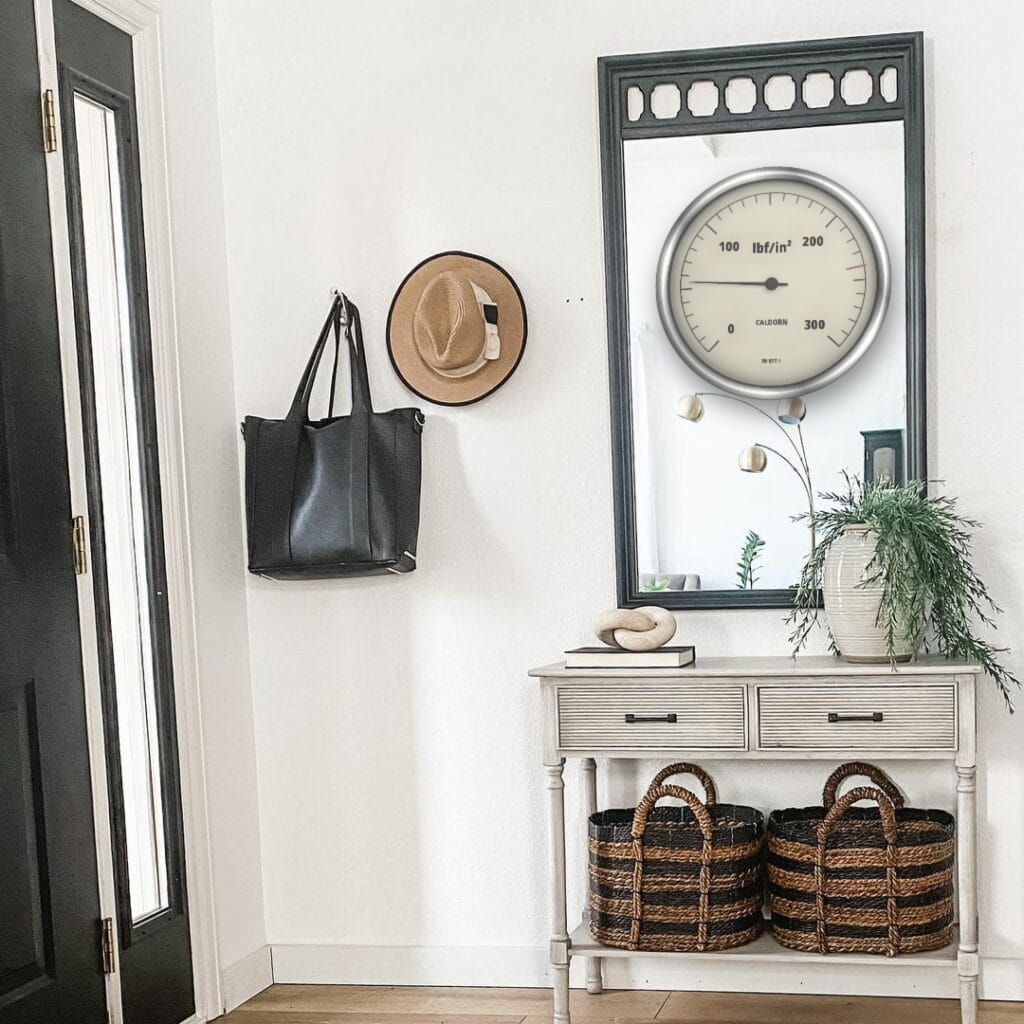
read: 55 psi
